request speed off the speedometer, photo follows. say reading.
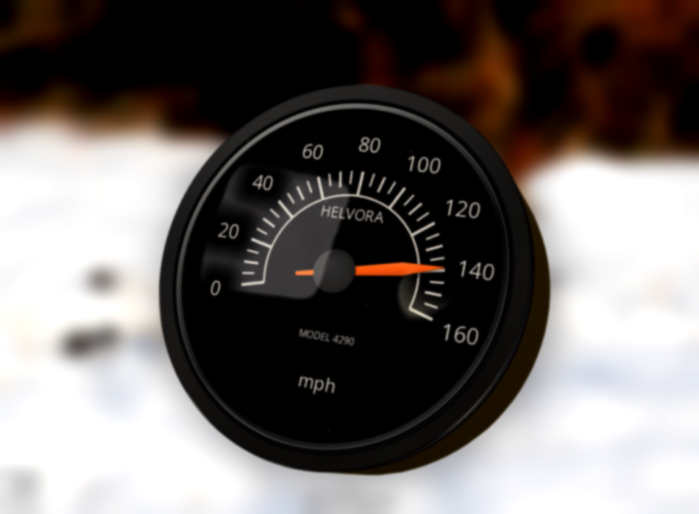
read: 140 mph
